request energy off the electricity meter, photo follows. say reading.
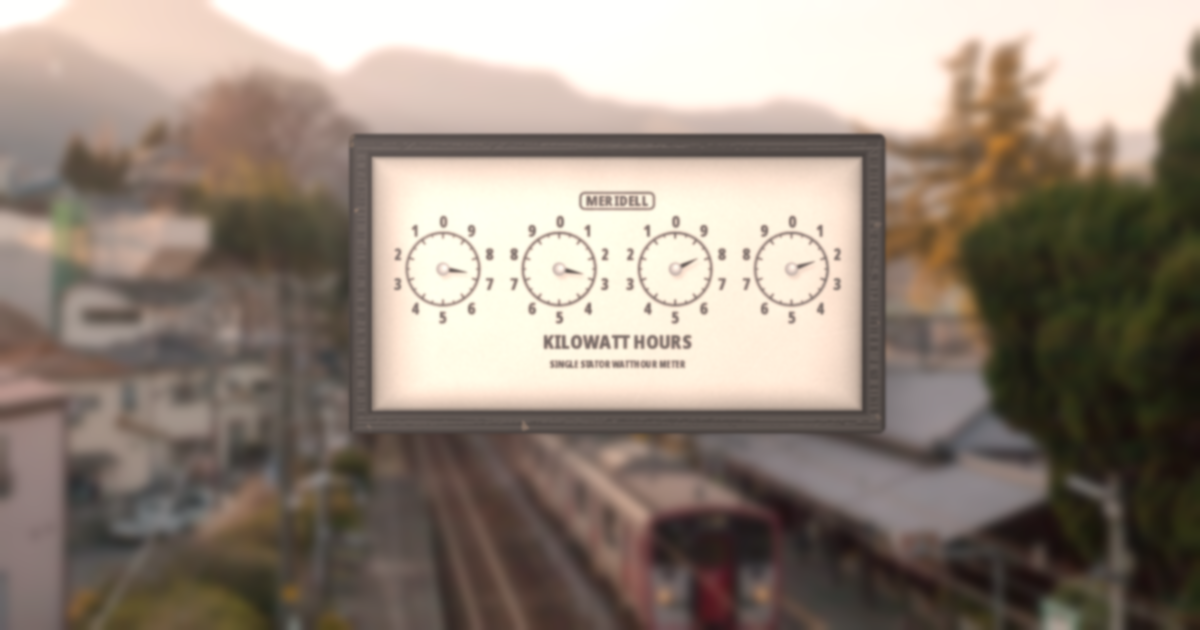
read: 7282 kWh
